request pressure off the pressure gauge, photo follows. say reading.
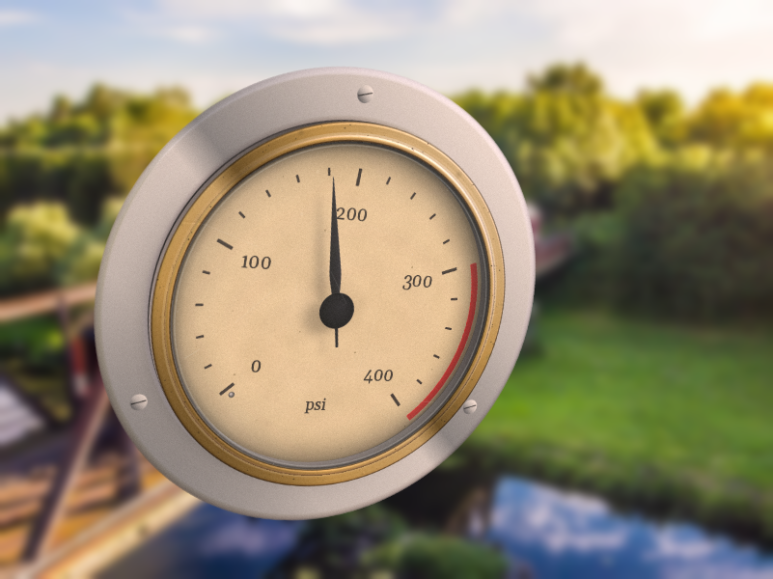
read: 180 psi
